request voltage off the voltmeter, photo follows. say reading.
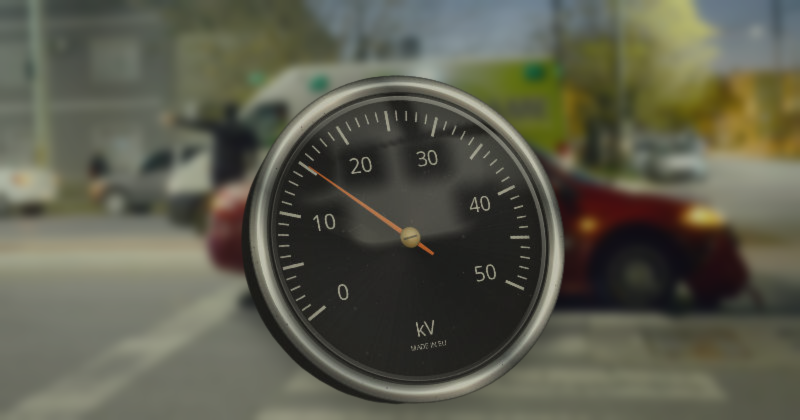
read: 15 kV
